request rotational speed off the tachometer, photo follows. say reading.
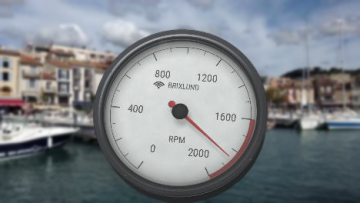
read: 1850 rpm
